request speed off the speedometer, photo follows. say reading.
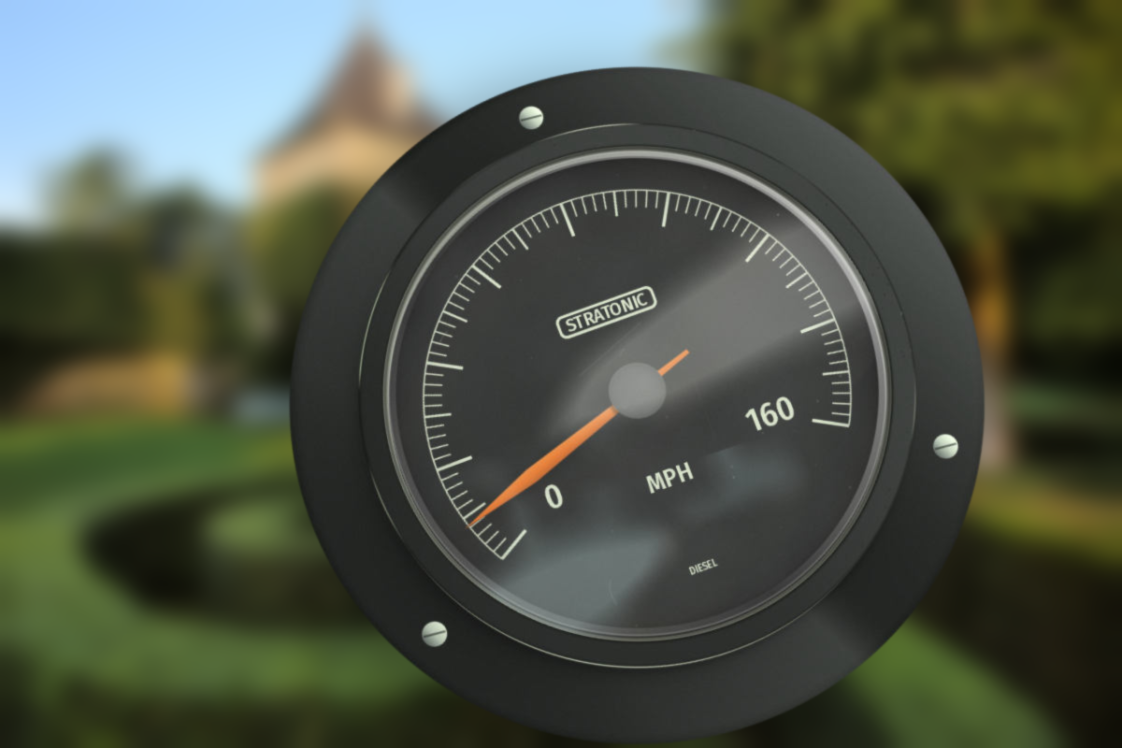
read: 8 mph
